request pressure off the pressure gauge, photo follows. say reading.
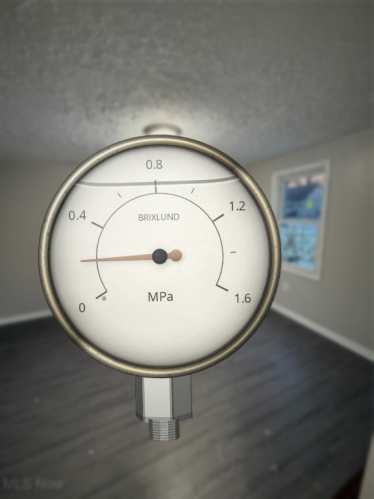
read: 0.2 MPa
